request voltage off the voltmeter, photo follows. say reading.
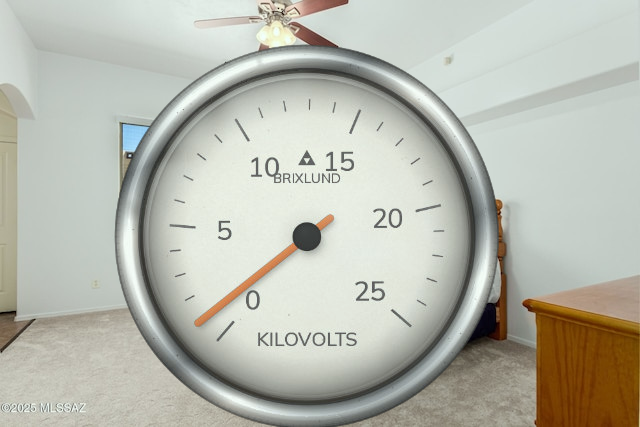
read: 1 kV
